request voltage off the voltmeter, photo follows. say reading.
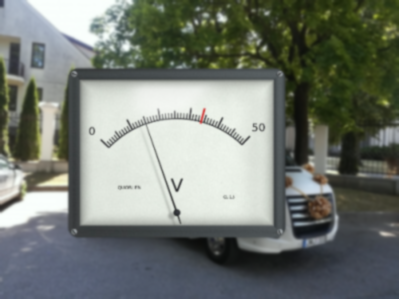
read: 15 V
